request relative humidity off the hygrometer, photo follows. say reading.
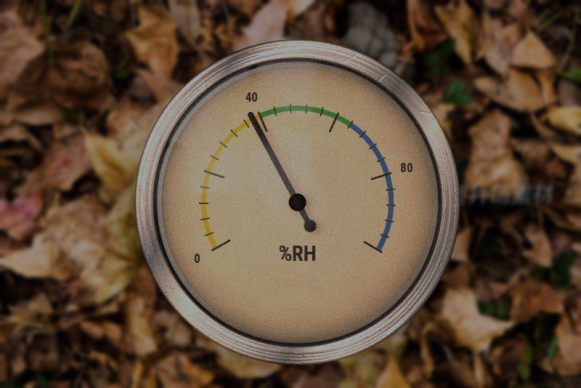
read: 38 %
